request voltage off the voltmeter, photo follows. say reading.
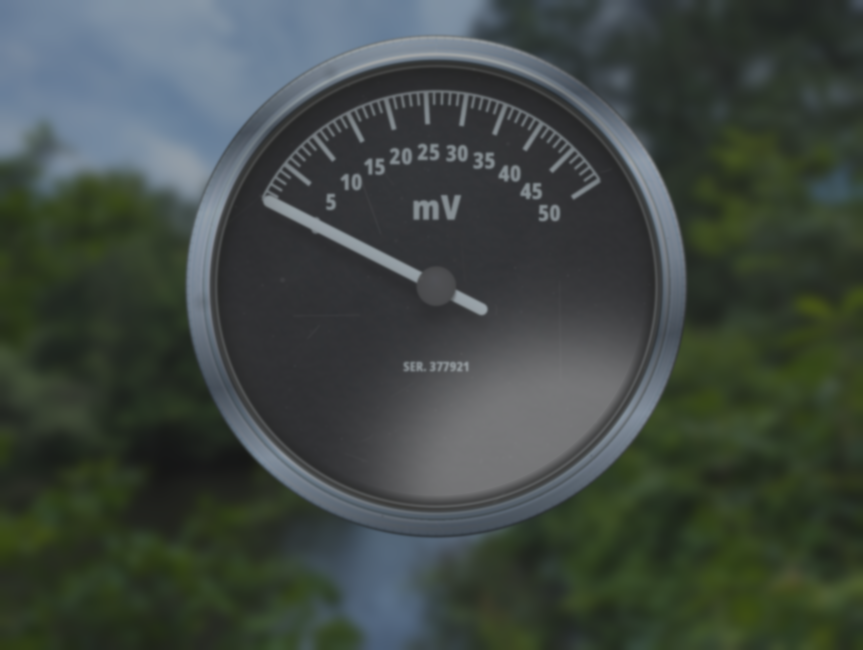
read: 0 mV
